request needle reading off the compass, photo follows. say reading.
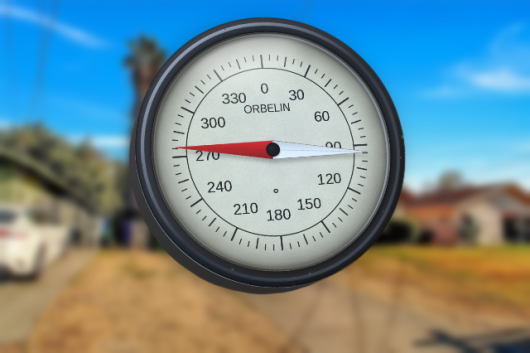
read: 275 °
